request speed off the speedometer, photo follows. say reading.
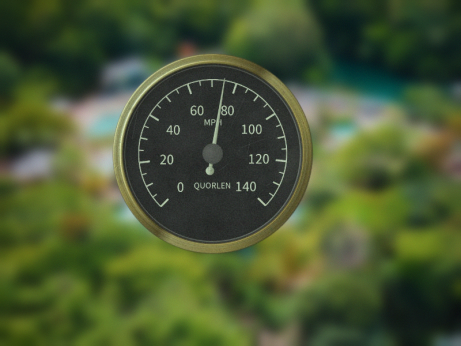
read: 75 mph
